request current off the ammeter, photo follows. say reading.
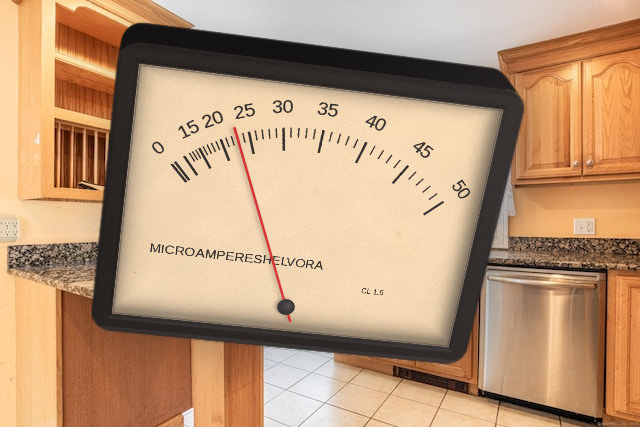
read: 23 µA
